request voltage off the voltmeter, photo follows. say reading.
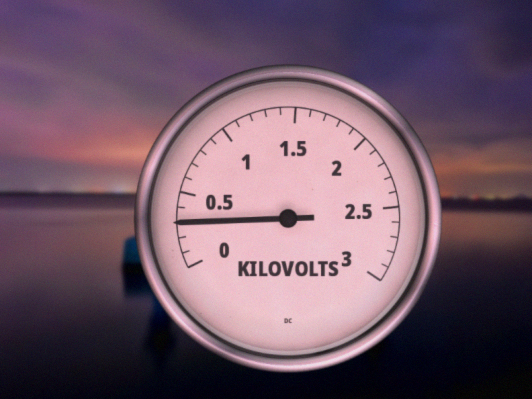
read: 0.3 kV
